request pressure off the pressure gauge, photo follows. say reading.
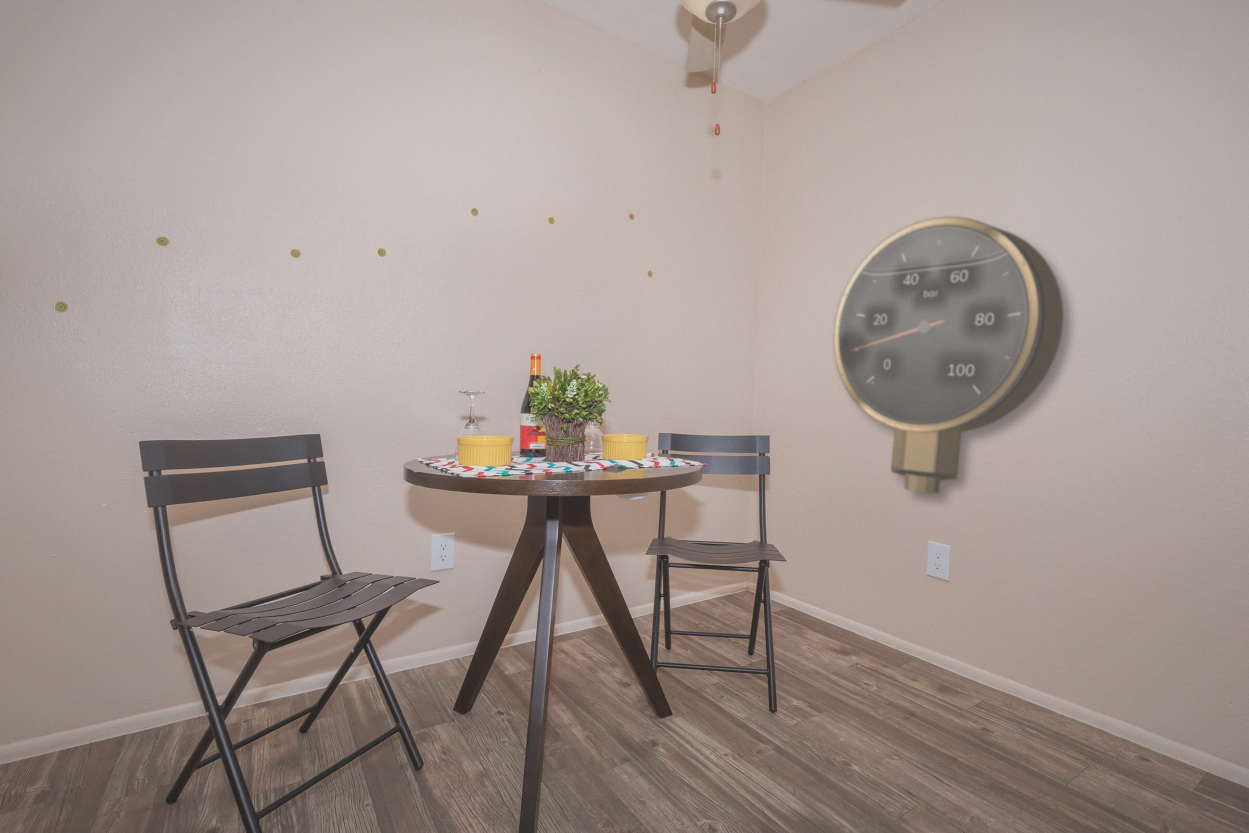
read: 10 bar
